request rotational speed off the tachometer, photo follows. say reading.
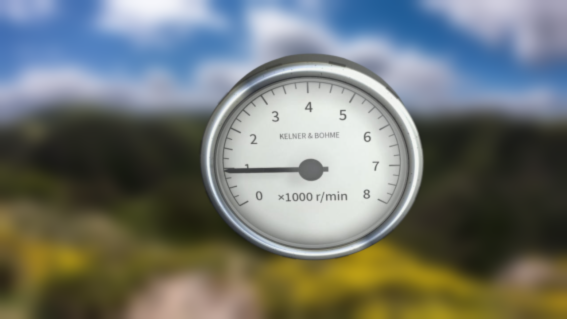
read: 1000 rpm
